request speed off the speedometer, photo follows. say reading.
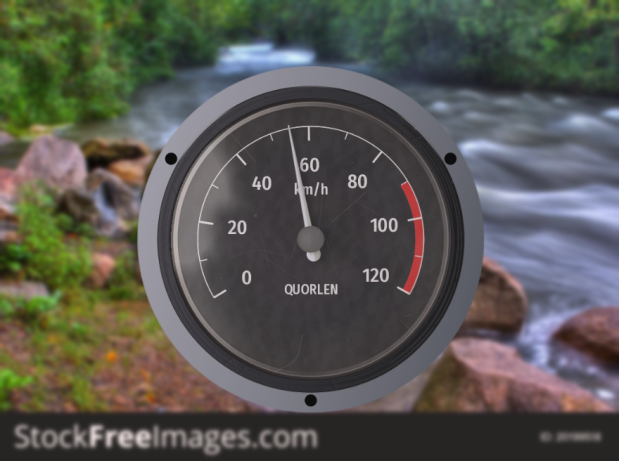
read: 55 km/h
